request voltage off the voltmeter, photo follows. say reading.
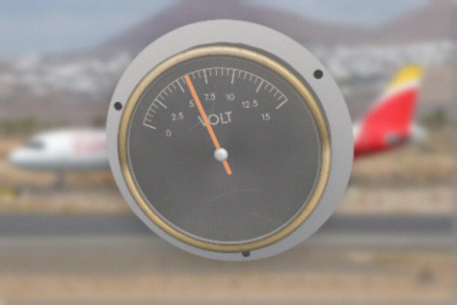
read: 6 V
